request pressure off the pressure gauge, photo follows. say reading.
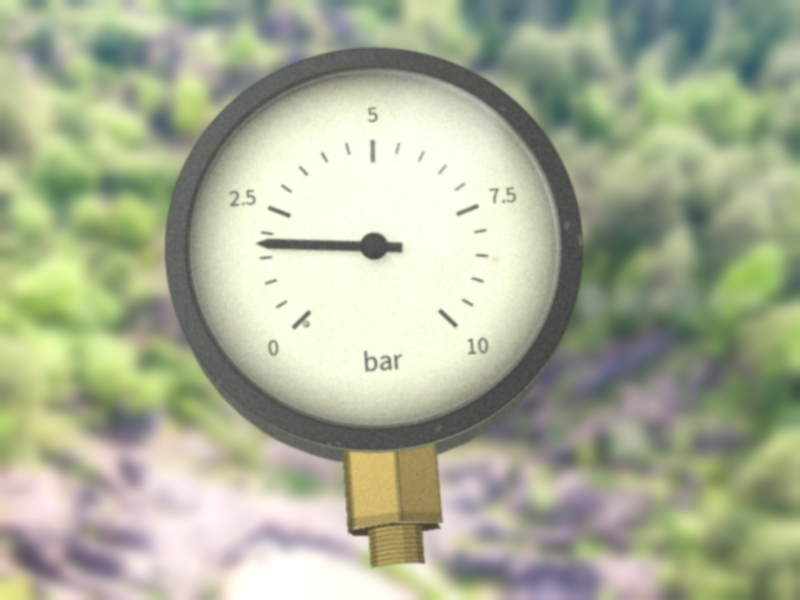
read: 1.75 bar
